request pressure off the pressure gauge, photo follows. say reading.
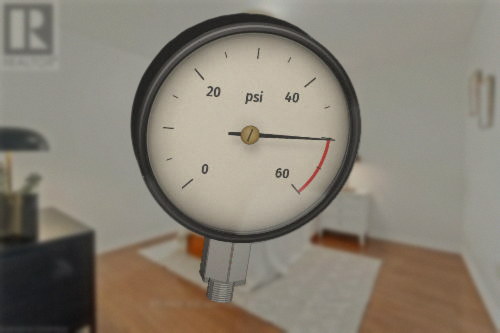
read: 50 psi
